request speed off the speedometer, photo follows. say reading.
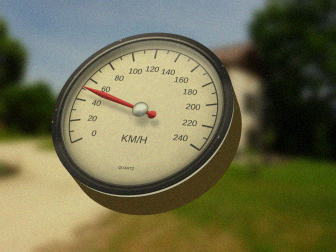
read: 50 km/h
